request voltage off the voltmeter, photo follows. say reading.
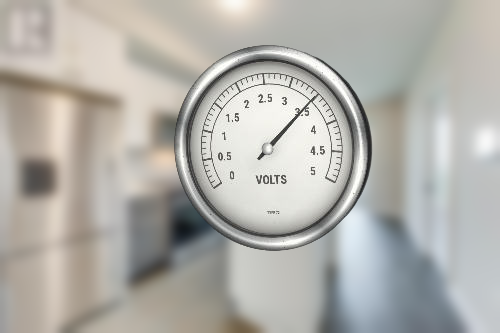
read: 3.5 V
